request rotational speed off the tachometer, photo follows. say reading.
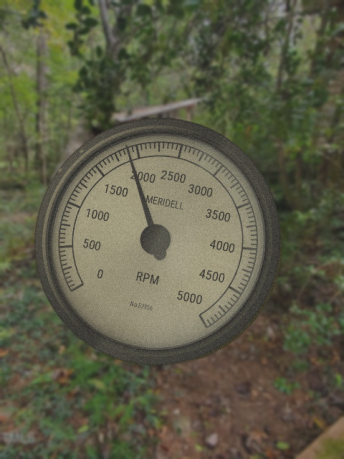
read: 1900 rpm
